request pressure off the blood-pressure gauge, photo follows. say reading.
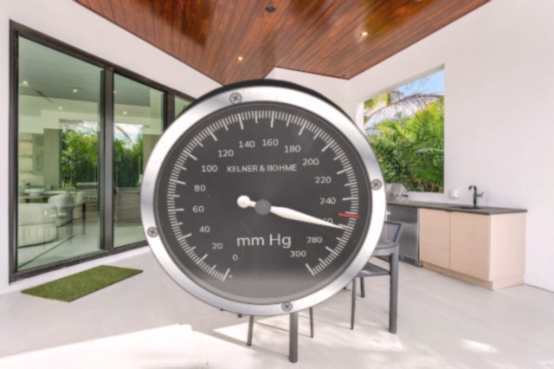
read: 260 mmHg
